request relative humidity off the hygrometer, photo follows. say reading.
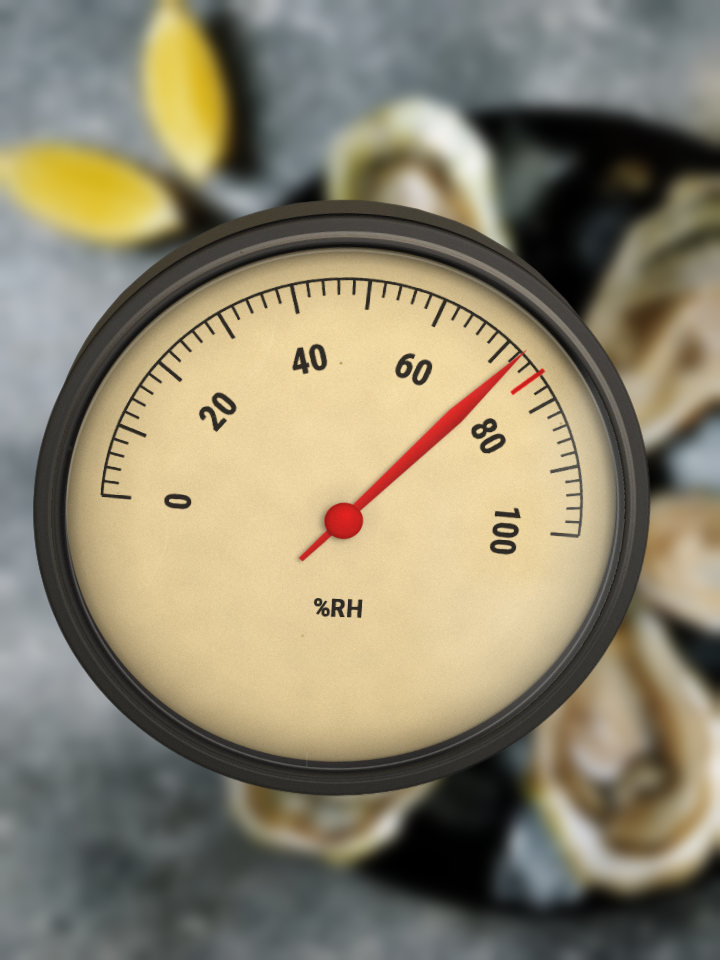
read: 72 %
